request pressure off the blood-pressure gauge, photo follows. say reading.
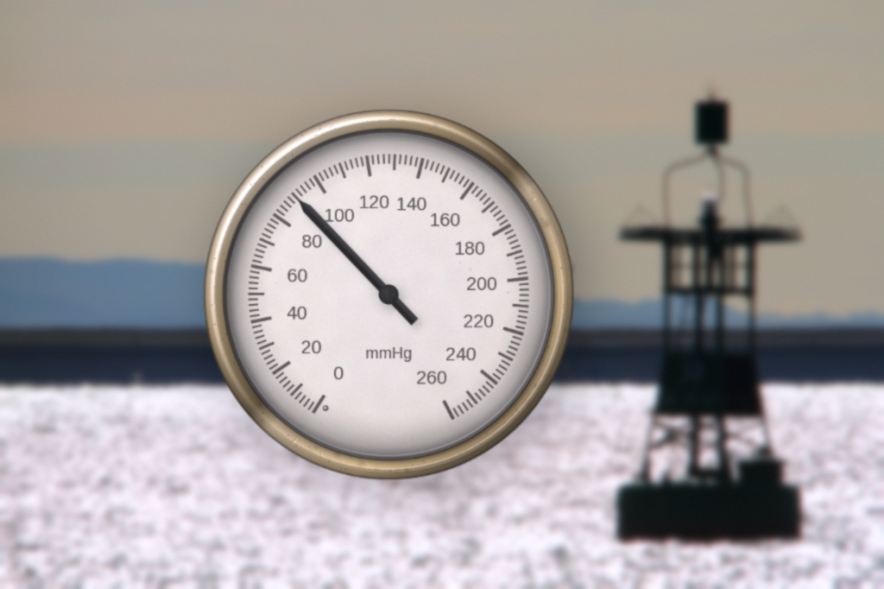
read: 90 mmHg
